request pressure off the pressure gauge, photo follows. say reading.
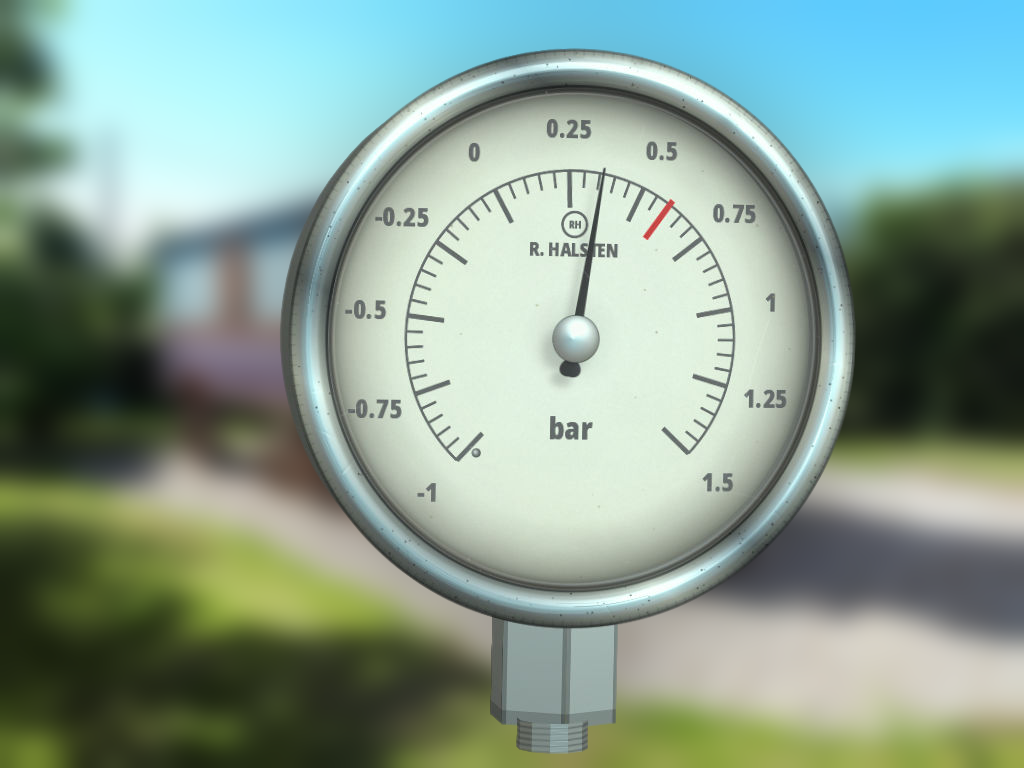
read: 0.35 bar
